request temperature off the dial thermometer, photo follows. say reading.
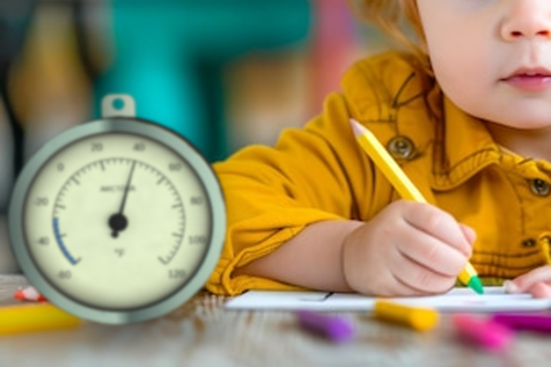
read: 40 °F
